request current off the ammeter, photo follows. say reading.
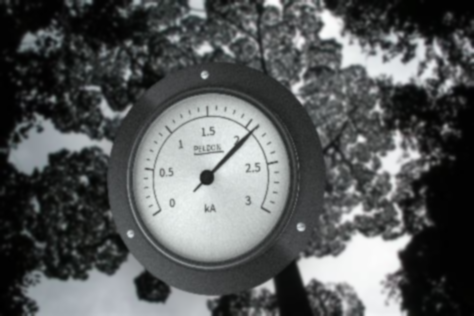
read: 2.1 kA
